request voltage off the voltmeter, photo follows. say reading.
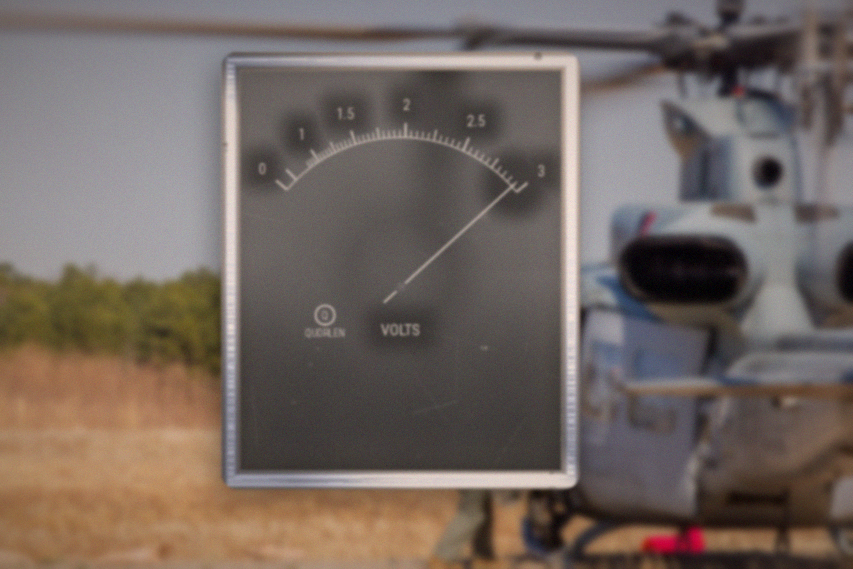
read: 2.95 V
